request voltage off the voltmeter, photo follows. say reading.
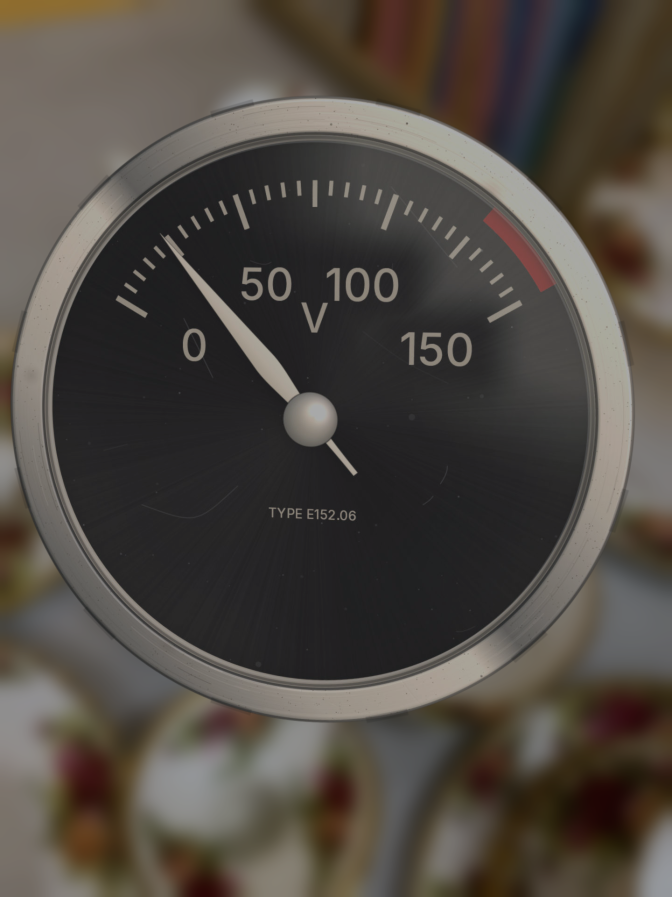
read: 25 V
